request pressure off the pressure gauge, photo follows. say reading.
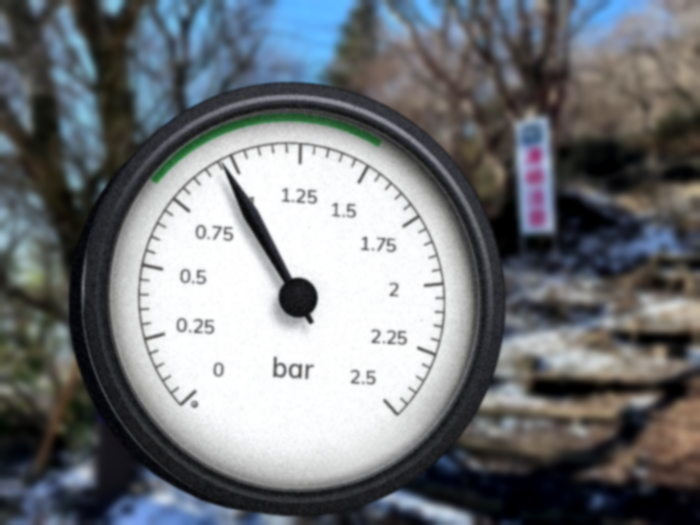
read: 0.95 bar
